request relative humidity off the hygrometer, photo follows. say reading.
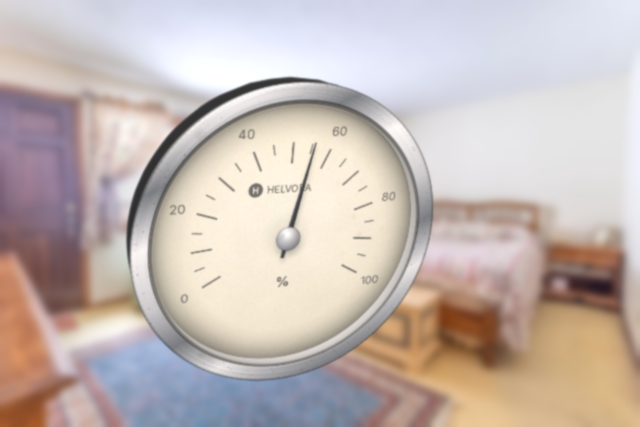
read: 55 %
